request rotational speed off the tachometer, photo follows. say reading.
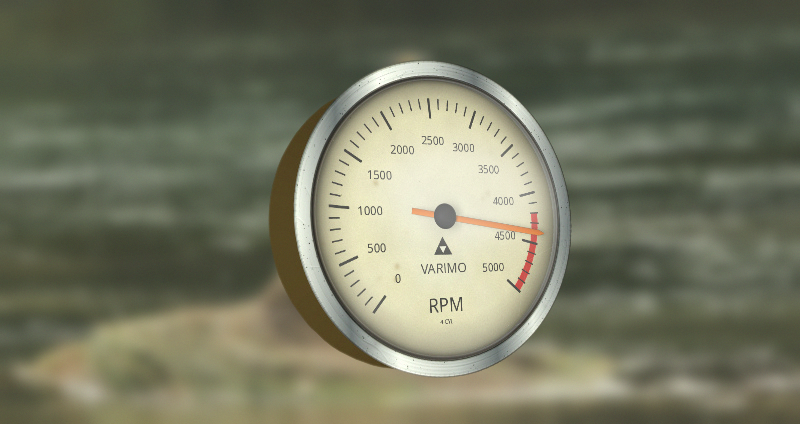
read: 4400 rpm
